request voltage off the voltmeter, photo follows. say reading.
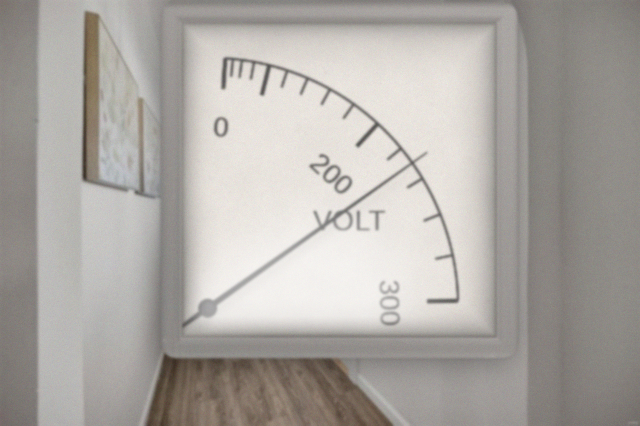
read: 230 V
